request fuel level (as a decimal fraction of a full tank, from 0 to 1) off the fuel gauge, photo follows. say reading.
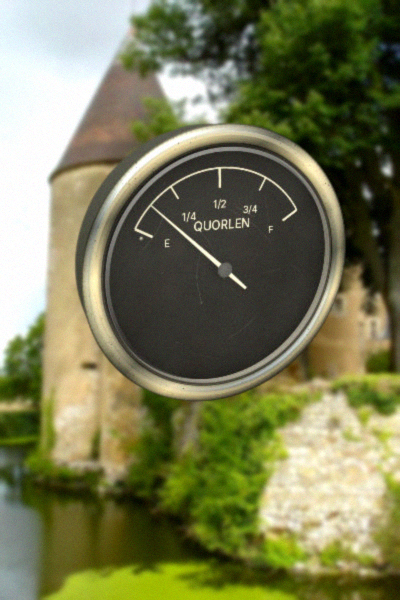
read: 0.125
